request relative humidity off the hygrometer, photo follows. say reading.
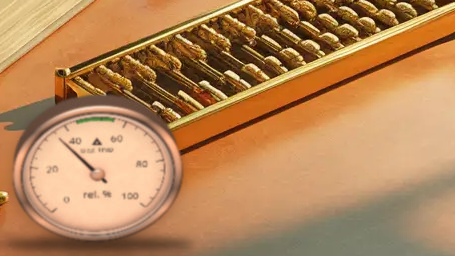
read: 36 %
